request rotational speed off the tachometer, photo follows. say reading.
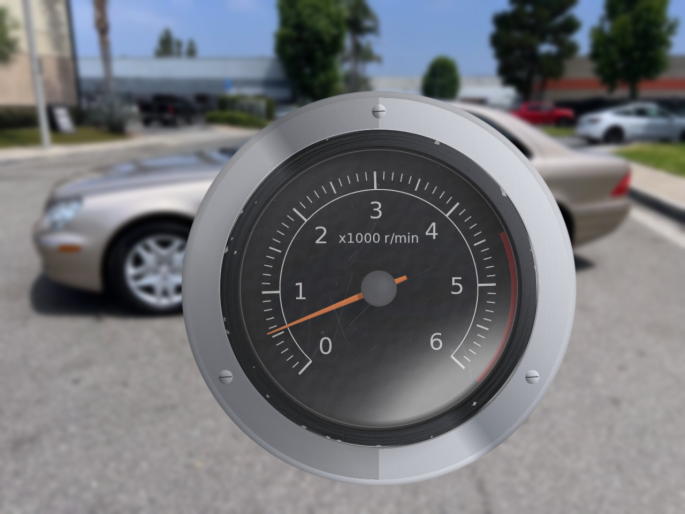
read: 550 rpm
